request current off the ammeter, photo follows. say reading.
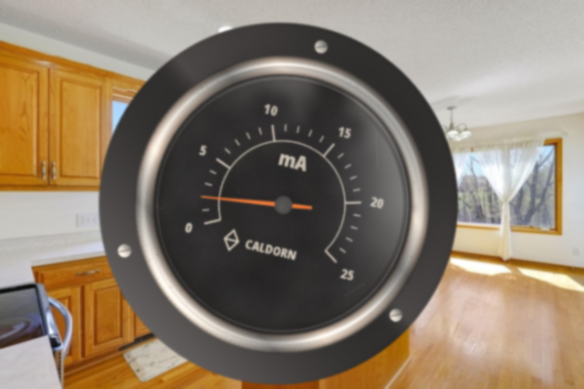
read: 2 mA
